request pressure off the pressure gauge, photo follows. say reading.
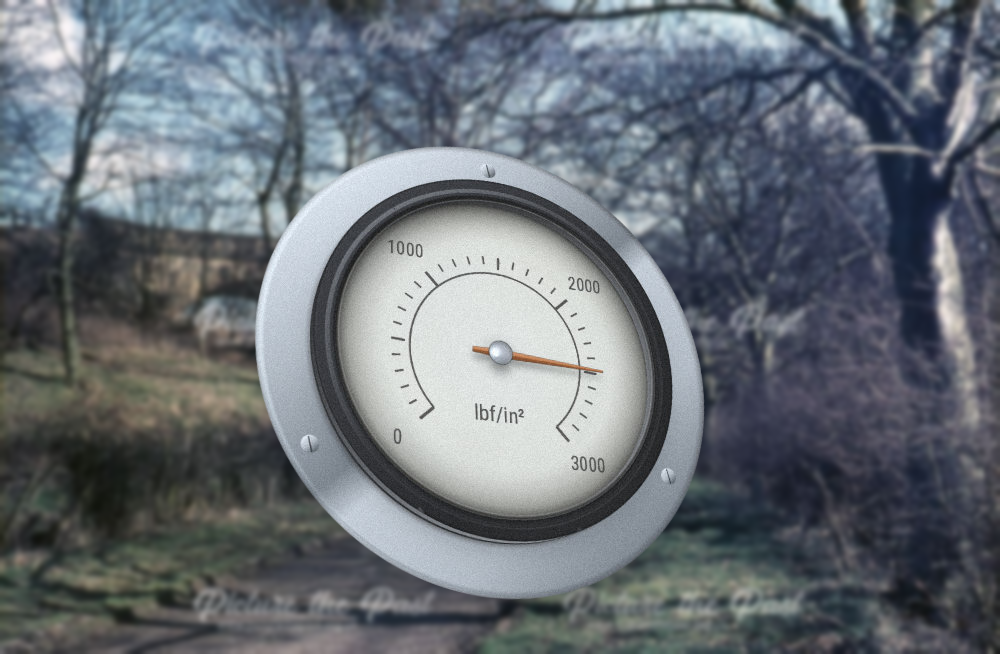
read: 2500 psi
